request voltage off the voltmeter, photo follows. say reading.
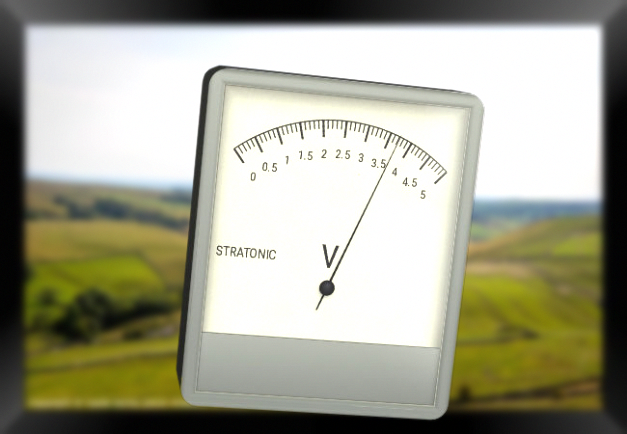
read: 3.7 V
